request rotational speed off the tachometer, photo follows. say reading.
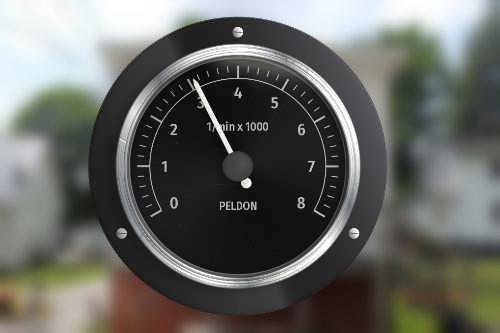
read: 3100 rpm
